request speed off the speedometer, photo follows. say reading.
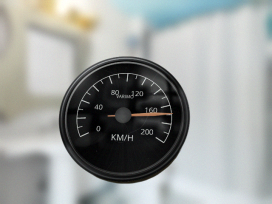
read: 170 km/h
